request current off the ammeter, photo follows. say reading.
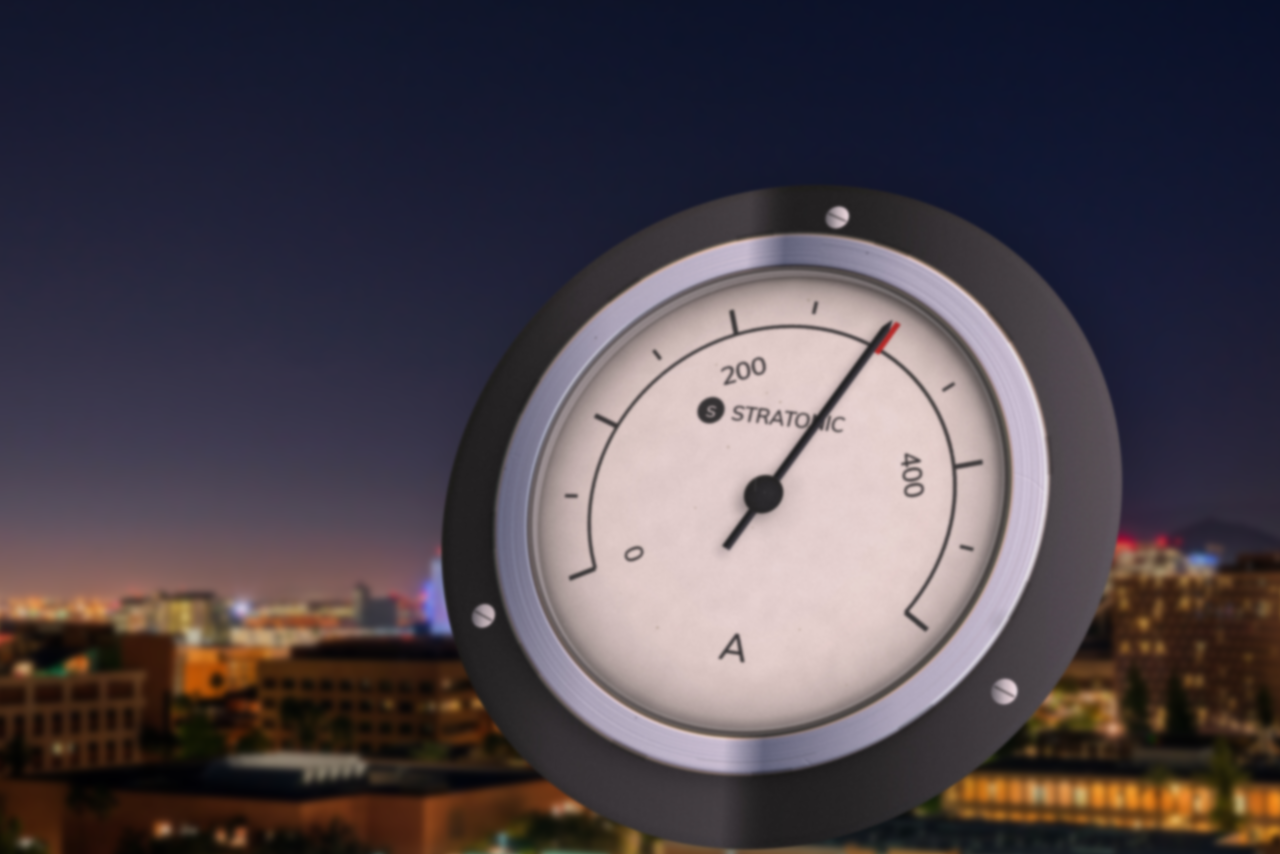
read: 300 A
